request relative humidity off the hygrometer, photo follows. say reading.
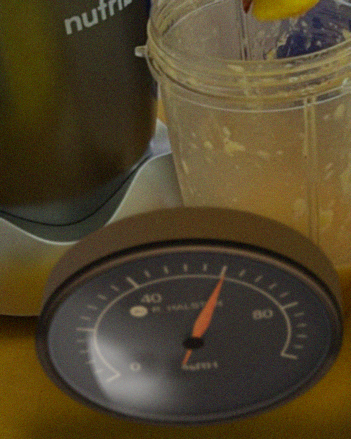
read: 60 %
